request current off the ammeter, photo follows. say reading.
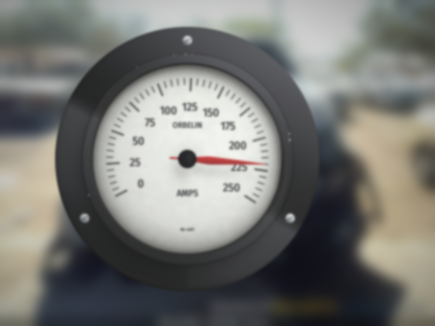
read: 220 A
